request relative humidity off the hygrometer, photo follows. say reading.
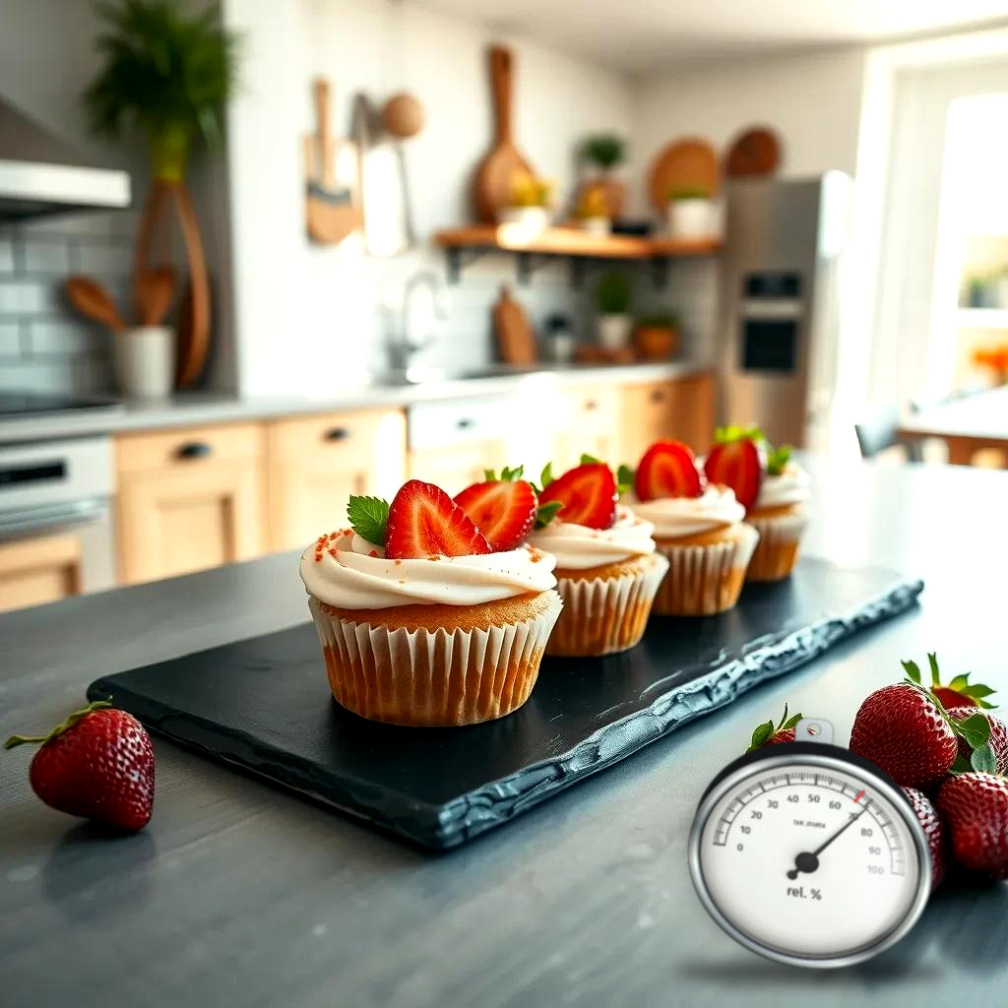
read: 70 %
